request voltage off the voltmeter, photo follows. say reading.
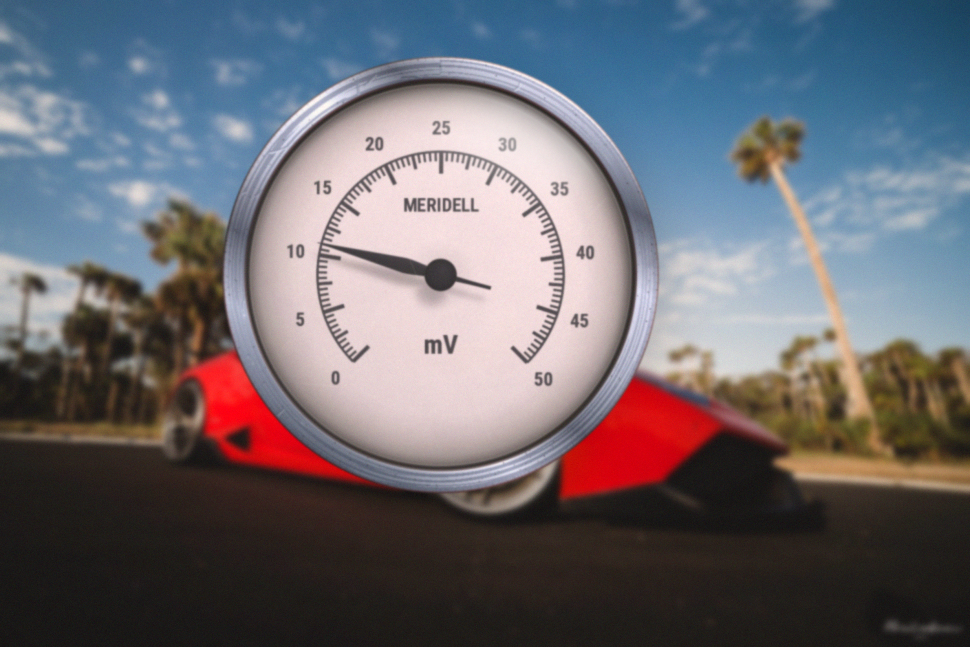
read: 11 mV
